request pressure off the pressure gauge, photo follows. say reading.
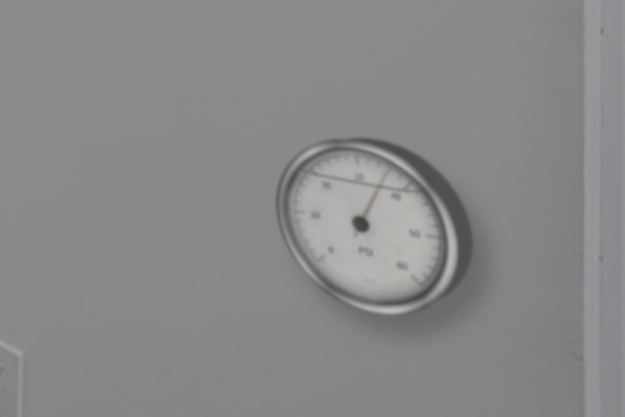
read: 36 psi
